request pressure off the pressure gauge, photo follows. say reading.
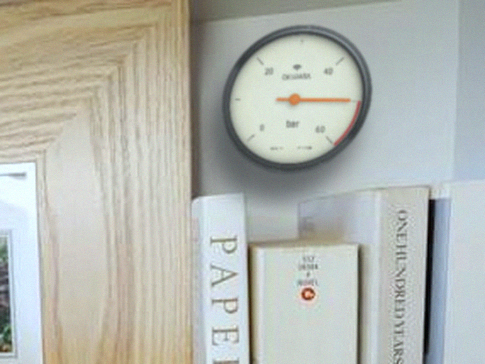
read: 50 bar
